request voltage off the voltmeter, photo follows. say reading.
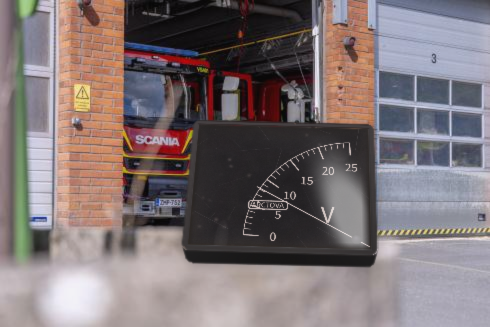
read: 8 V
